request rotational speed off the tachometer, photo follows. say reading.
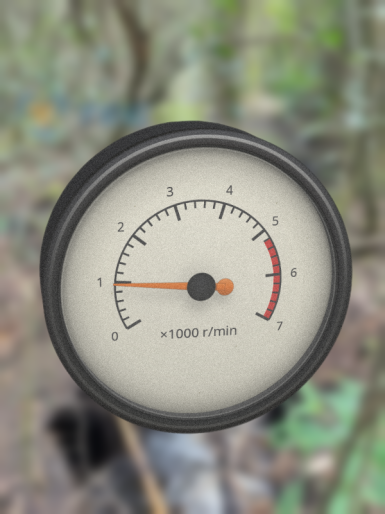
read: 1000 rpm
